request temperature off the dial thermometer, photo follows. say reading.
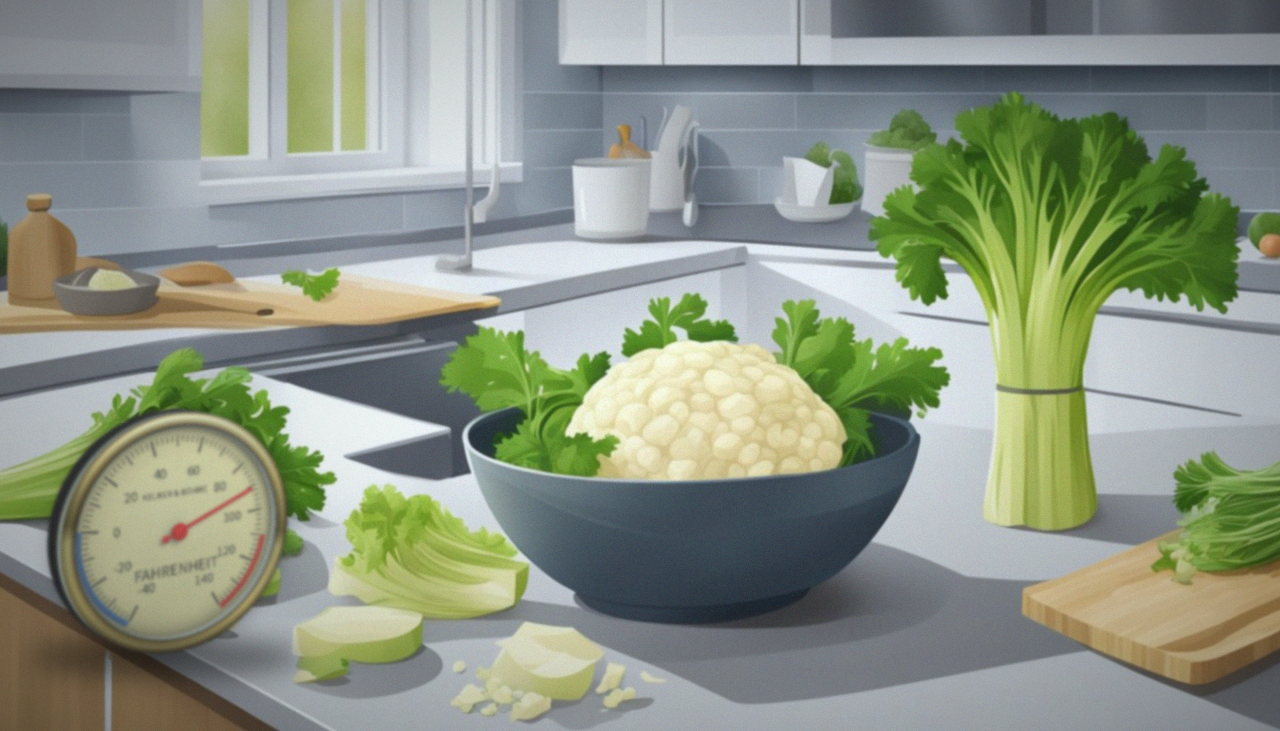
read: 90 °F
